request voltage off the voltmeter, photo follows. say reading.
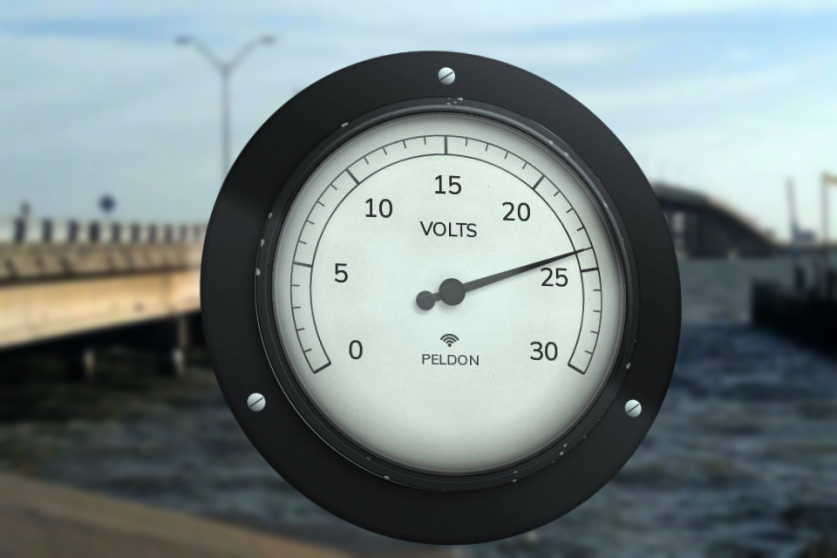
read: 24 V
